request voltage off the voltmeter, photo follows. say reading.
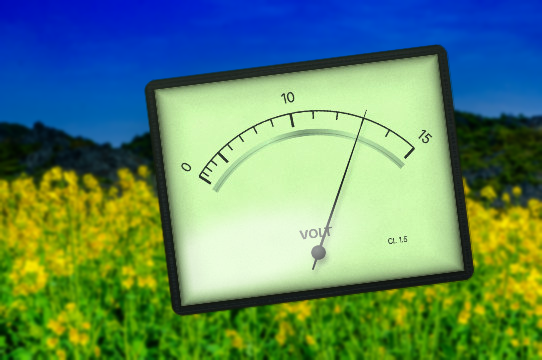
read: 13 V
